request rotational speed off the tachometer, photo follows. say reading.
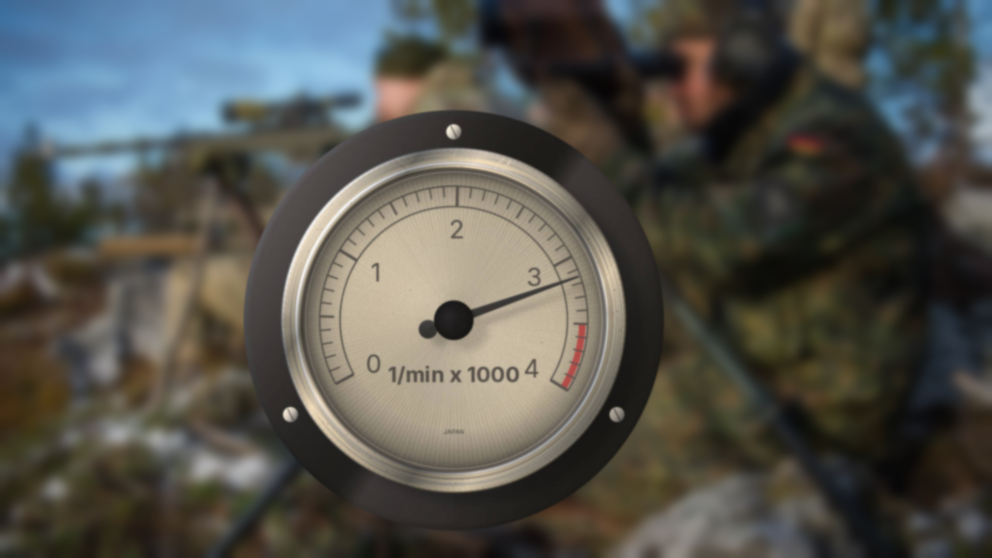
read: 3150 rpm
